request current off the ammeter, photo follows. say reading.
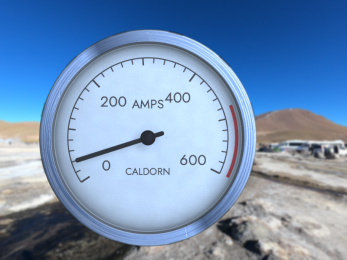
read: 40 A
